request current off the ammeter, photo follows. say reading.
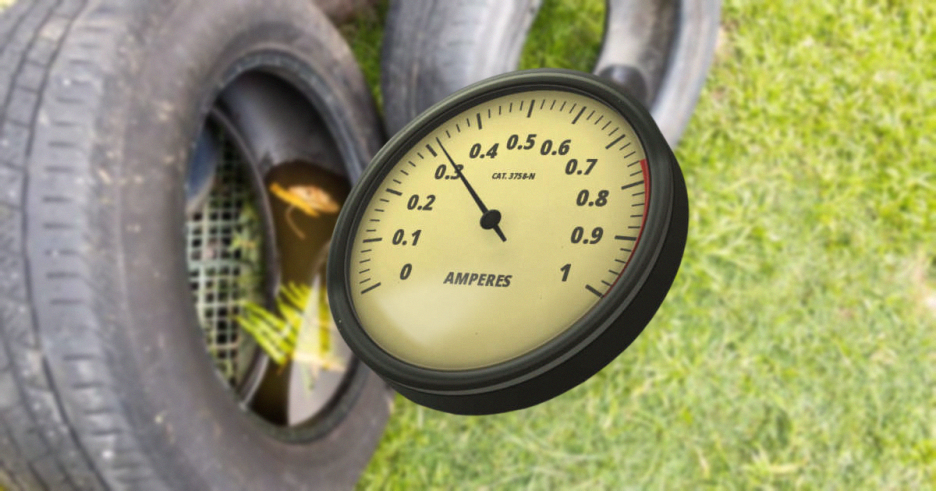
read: 0.32 A
